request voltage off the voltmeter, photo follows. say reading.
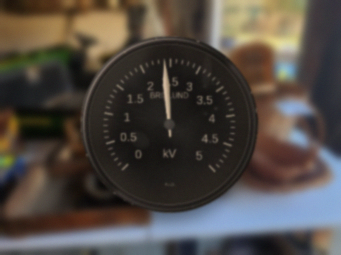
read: 2.4 kV
